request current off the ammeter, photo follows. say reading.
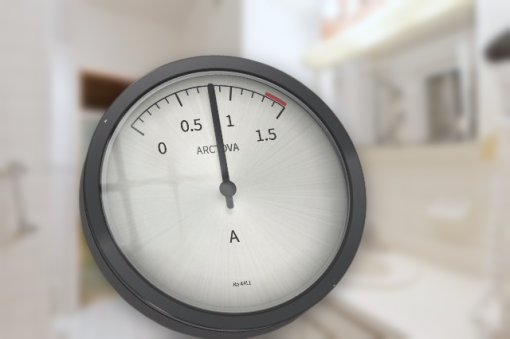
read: 0.8 A
